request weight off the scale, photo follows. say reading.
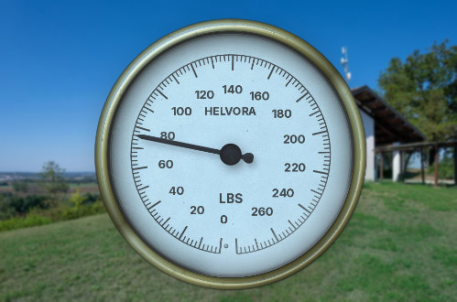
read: 76 lb
